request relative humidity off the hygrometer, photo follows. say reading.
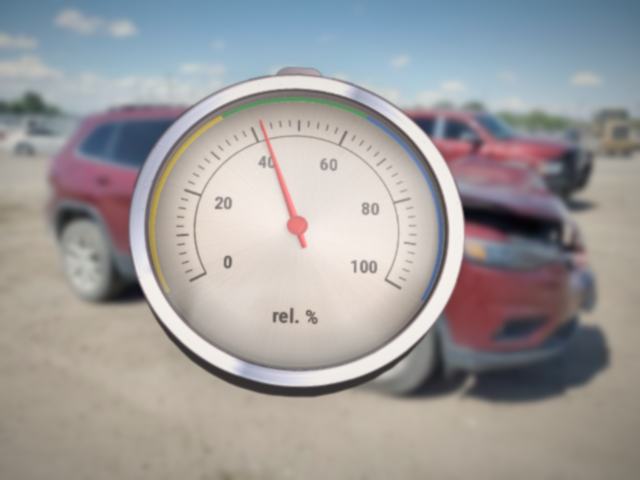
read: 42 %
